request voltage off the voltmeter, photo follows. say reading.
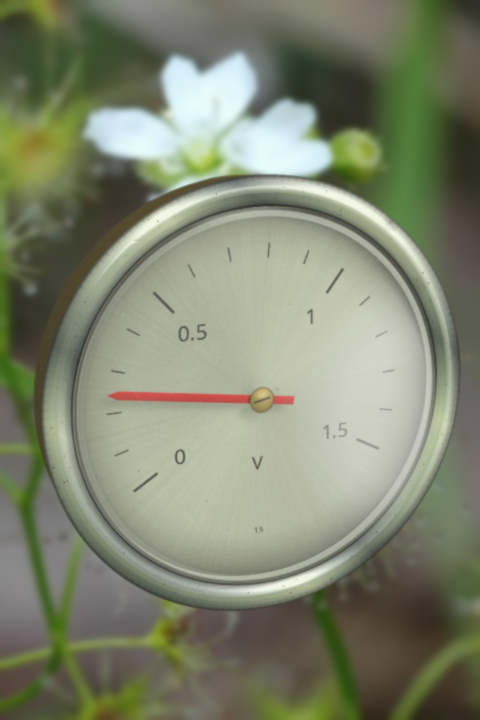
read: 0.25 V
